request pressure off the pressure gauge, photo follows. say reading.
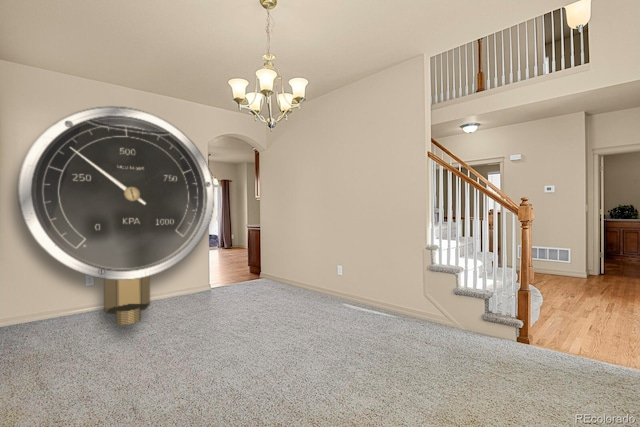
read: 325 kPa
